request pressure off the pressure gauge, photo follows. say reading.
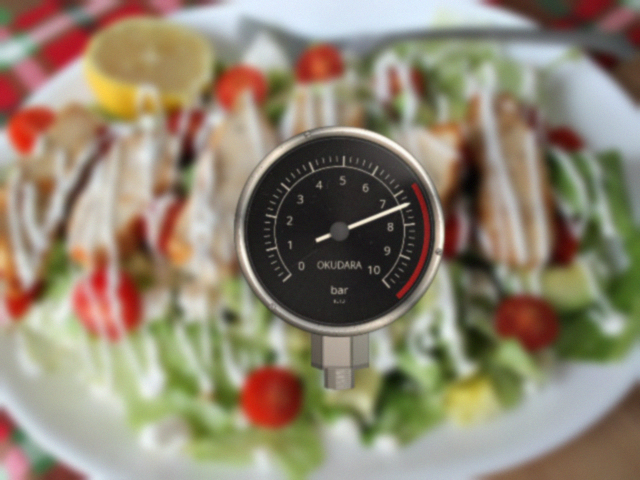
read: 7.4 bar
